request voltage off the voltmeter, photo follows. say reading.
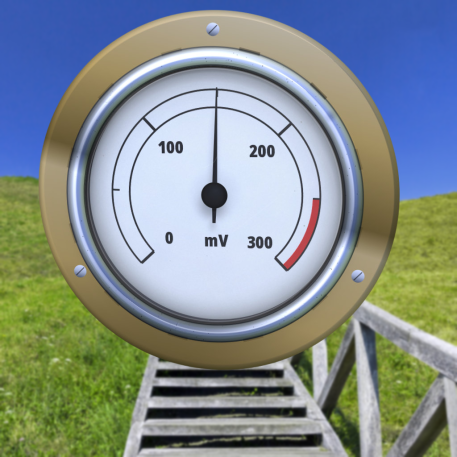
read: 150 mV
